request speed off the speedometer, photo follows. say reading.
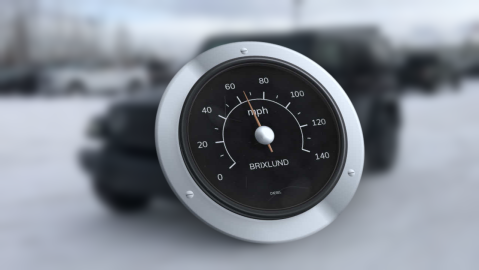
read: 65 mph
